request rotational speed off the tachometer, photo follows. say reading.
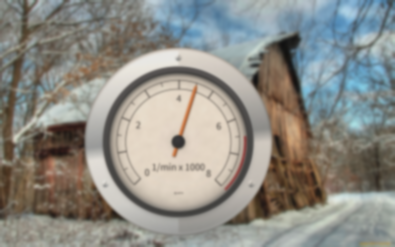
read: 4500 rpm
